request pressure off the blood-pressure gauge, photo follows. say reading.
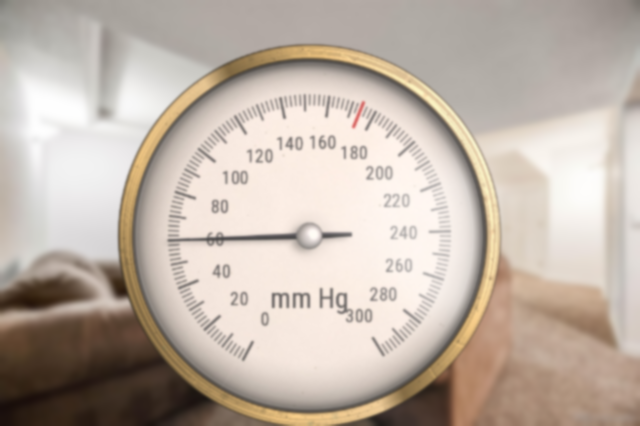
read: 60 mmHg
